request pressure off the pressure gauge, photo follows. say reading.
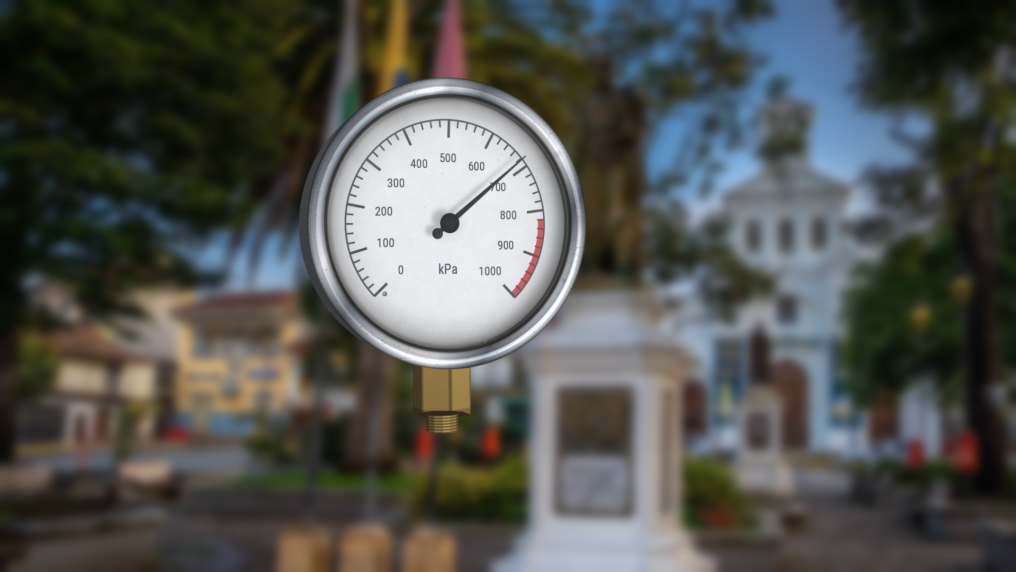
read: 680 kPa
